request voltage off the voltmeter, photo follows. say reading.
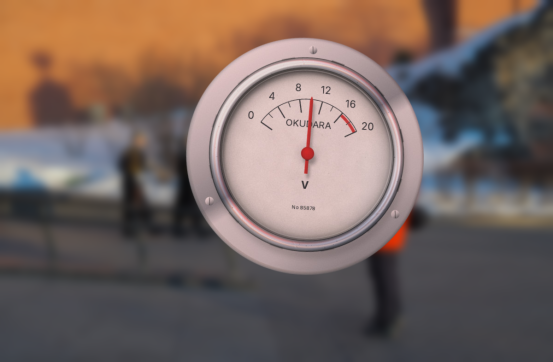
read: 10 V
